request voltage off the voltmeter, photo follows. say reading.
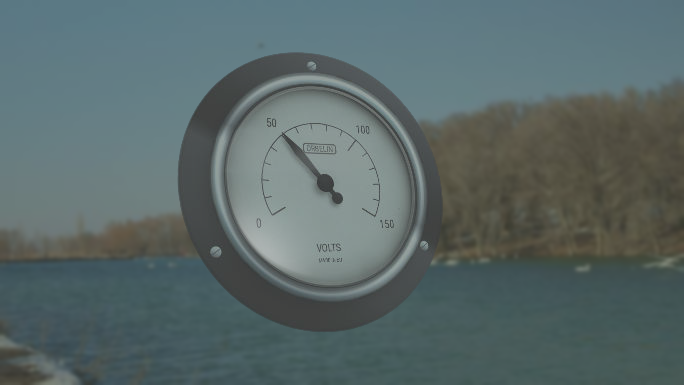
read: 50 V
